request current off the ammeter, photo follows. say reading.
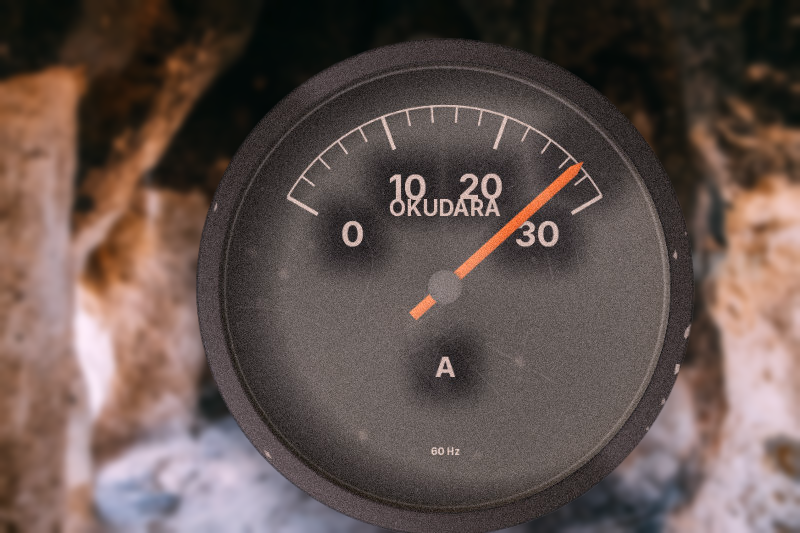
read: 27 A
